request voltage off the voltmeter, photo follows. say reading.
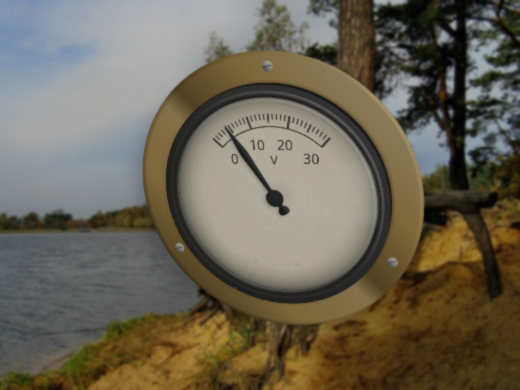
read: 5 V
